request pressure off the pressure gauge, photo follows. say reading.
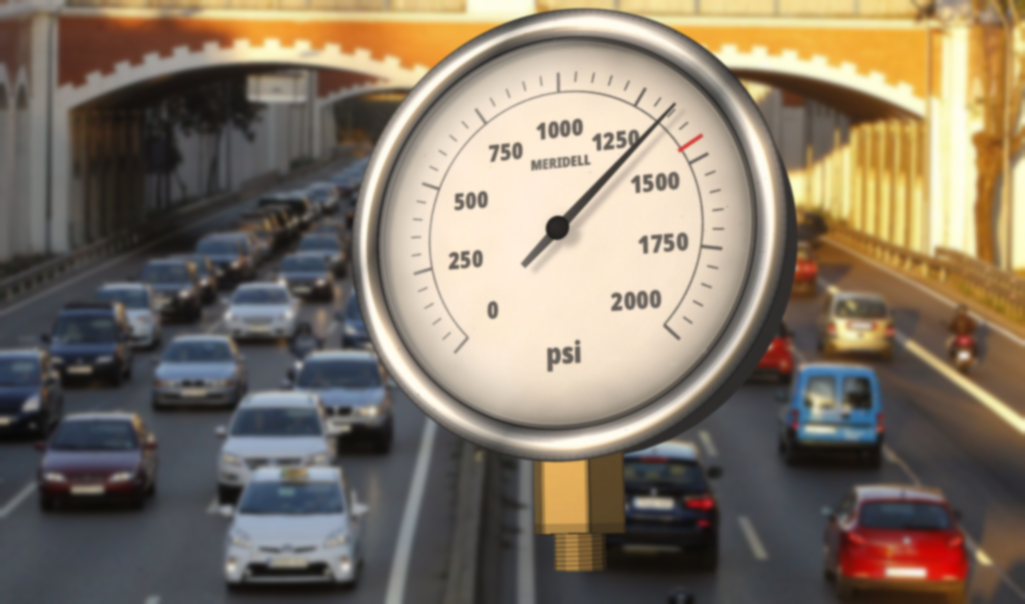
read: 1350 psi
